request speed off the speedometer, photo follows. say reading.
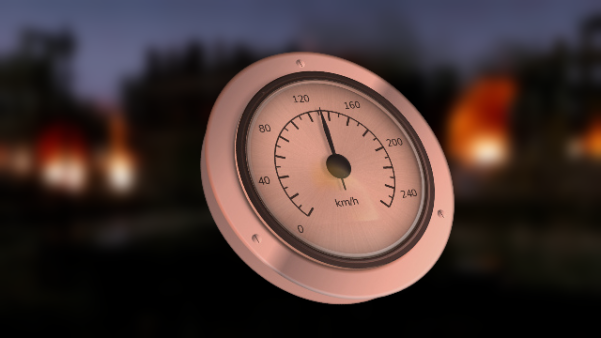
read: 130 km/h
